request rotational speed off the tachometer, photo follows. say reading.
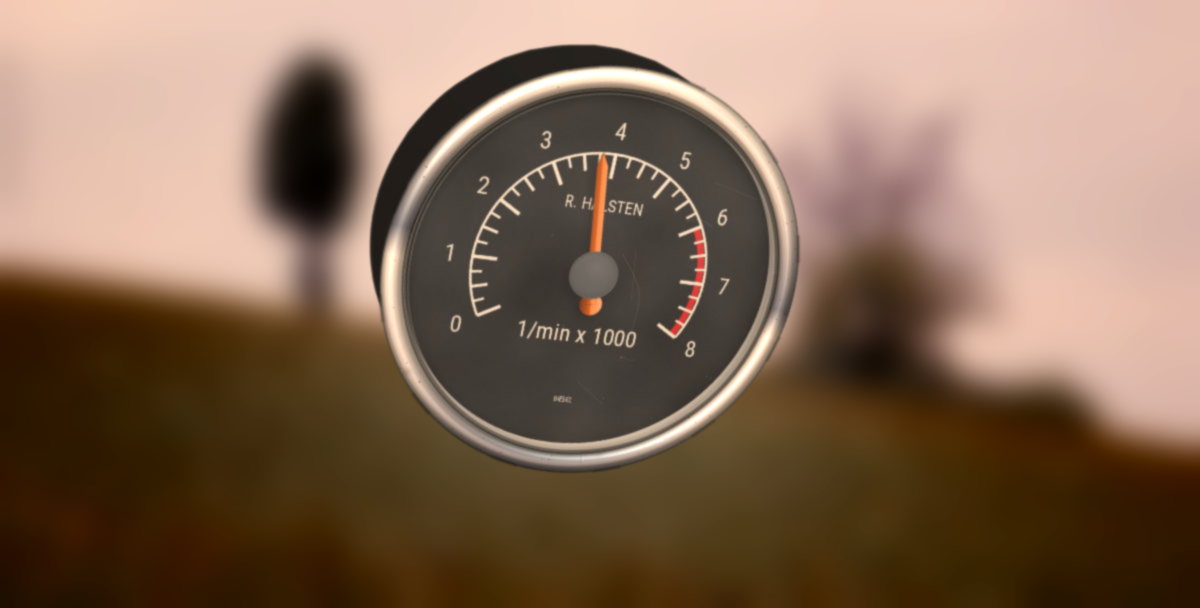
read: 3750 rpm
